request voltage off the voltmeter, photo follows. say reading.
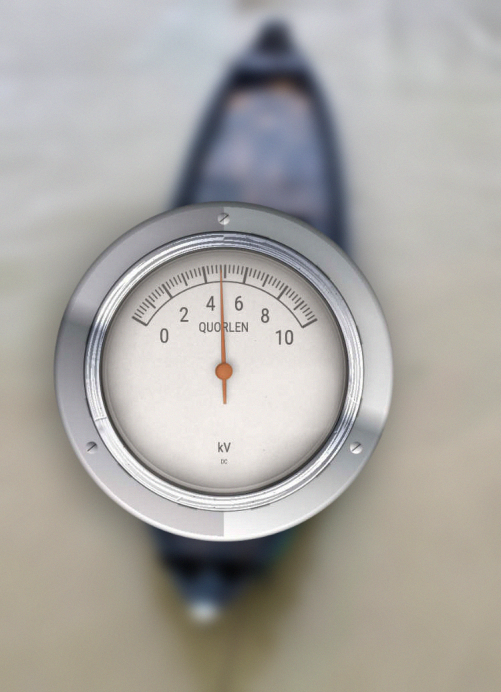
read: 4.8 kV
